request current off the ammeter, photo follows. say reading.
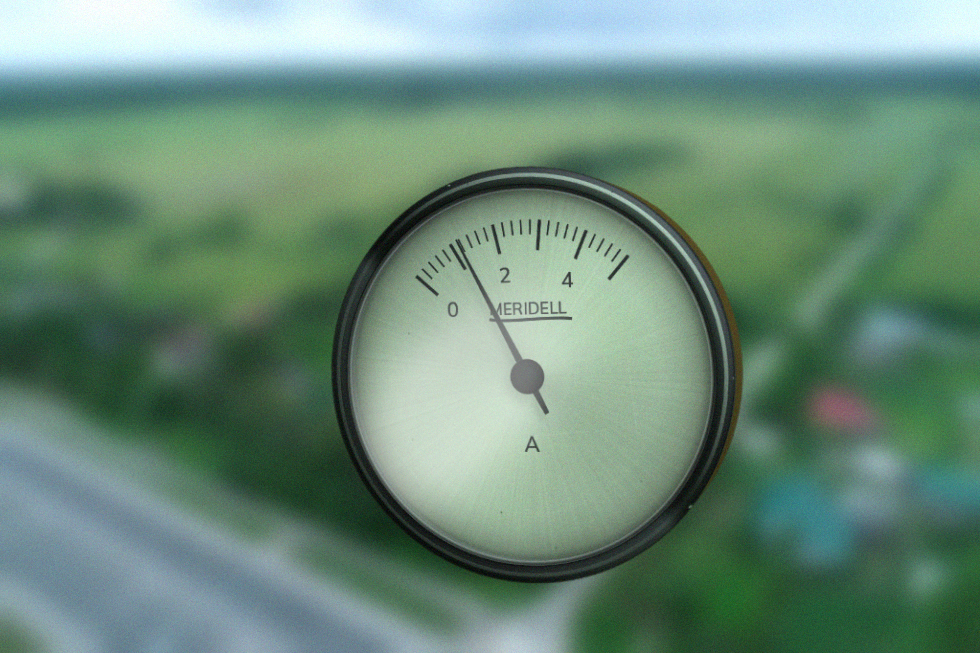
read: 1.2 A
